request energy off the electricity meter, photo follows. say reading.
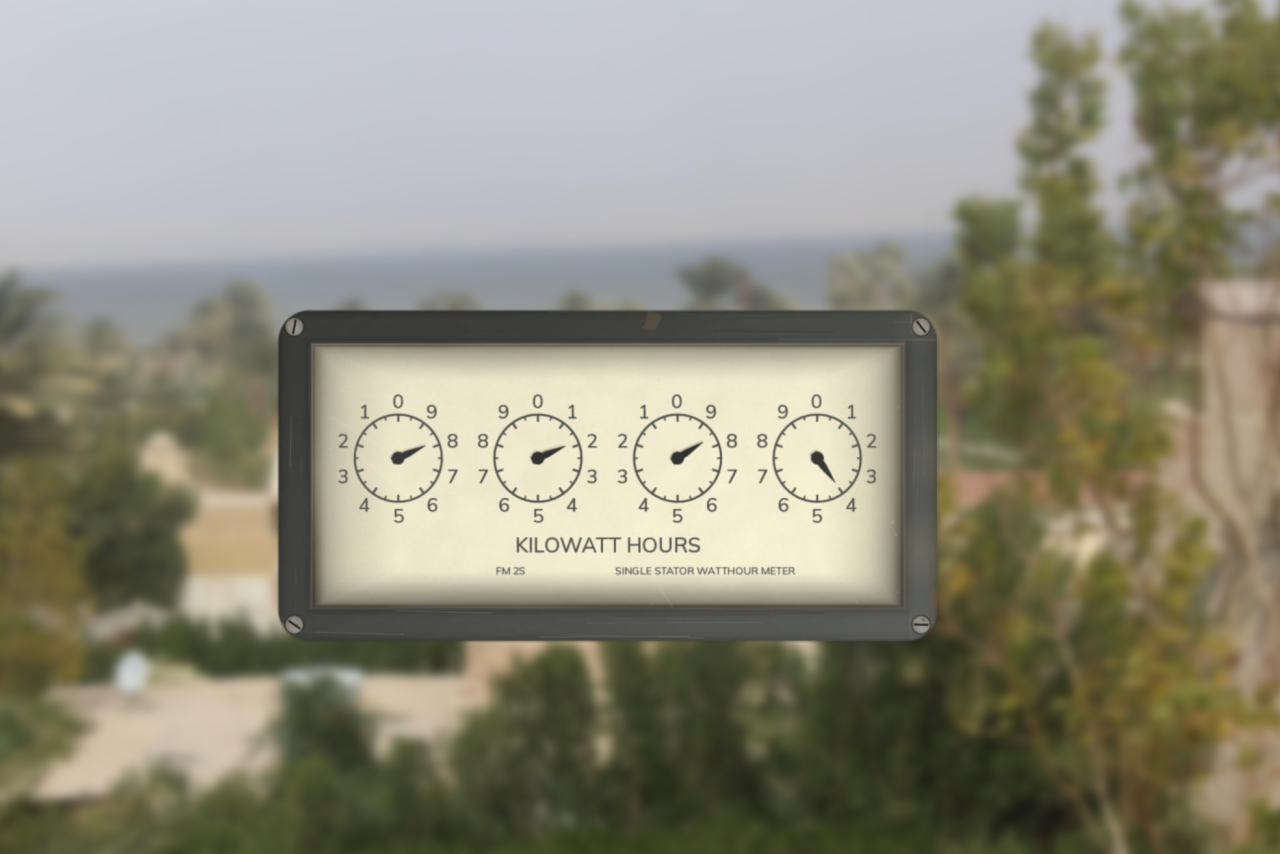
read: 8184 kWh
